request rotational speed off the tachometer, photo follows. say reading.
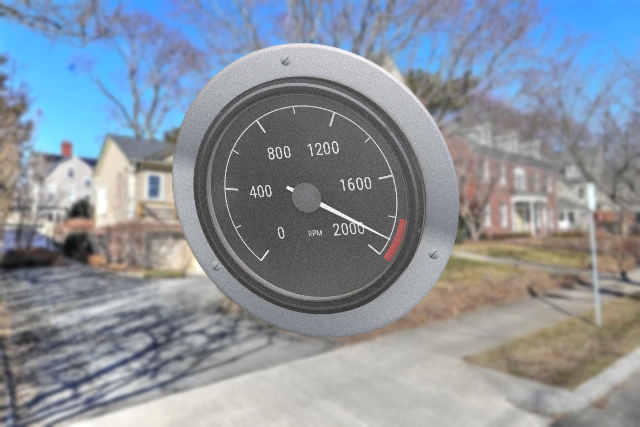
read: 1900 rpm
